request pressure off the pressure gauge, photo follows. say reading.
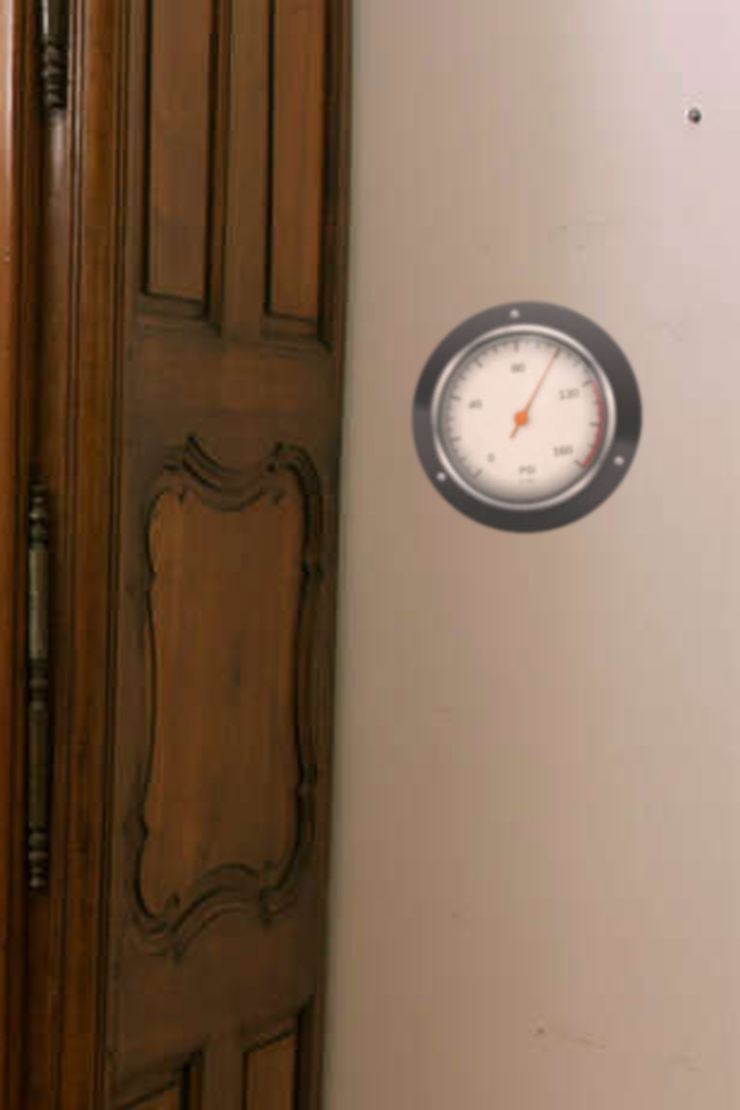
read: 100 psi
